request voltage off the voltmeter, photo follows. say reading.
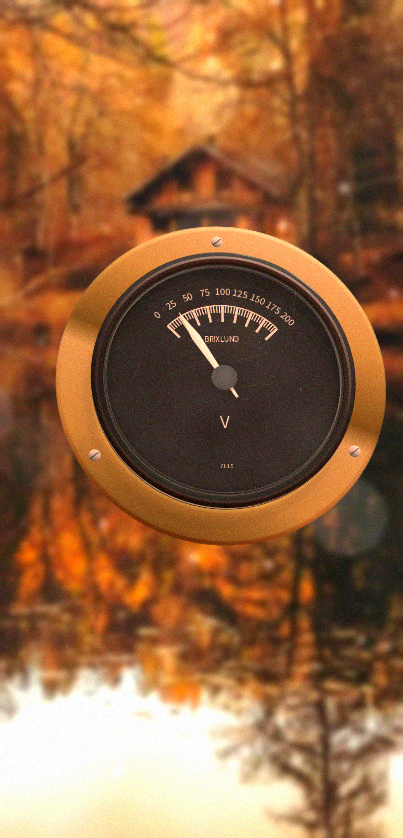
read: 25 V
